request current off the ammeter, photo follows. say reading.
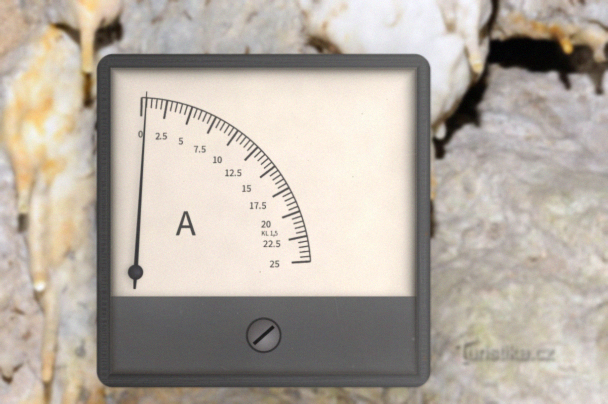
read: 0.5 A
